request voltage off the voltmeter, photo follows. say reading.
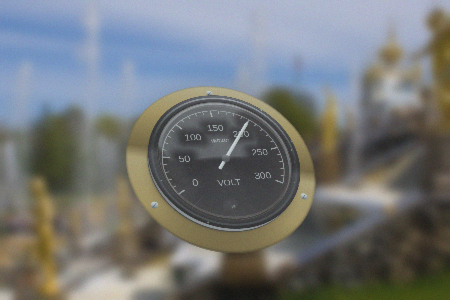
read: 200 V
